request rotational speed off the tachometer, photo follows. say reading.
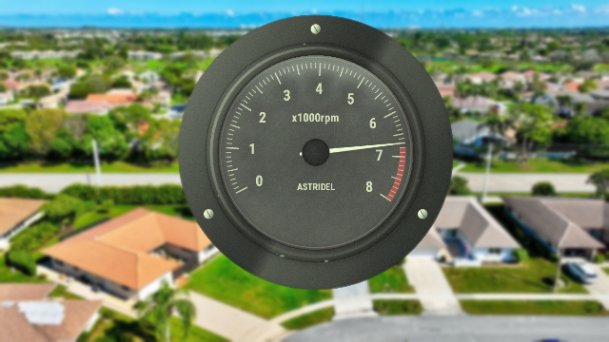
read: 6700 rpm
